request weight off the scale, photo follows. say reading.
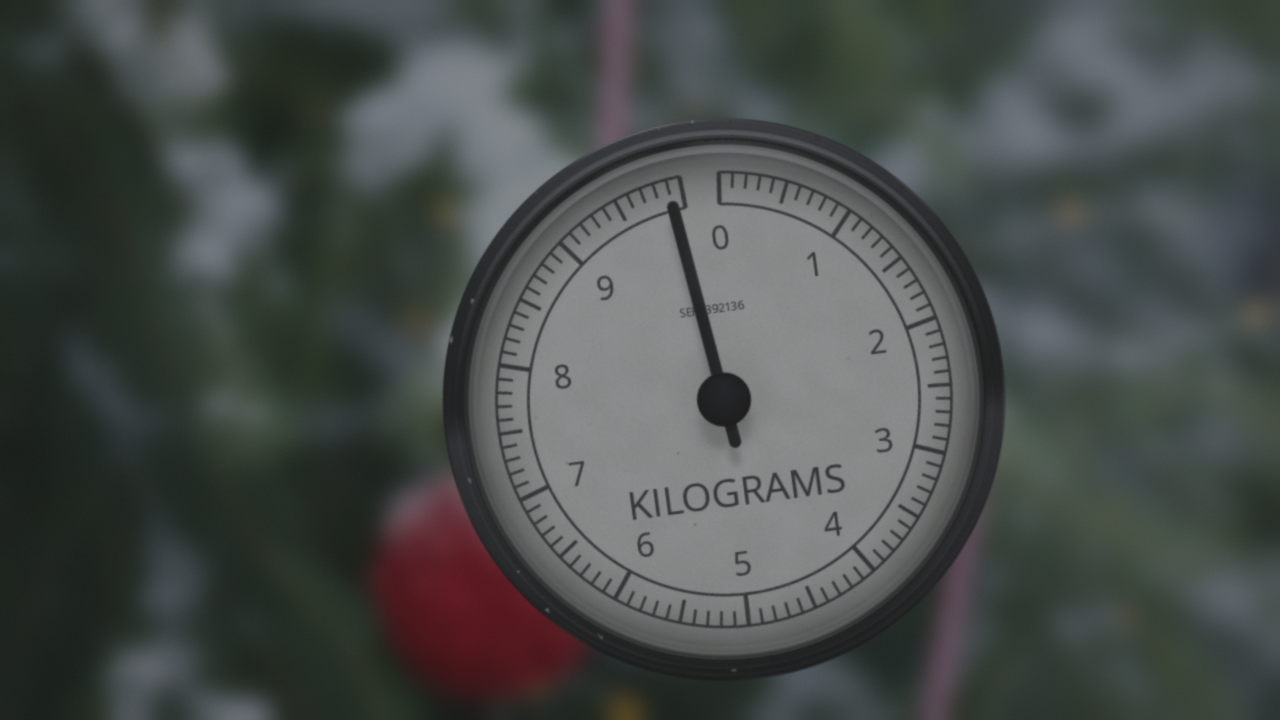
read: 9.9 kg
